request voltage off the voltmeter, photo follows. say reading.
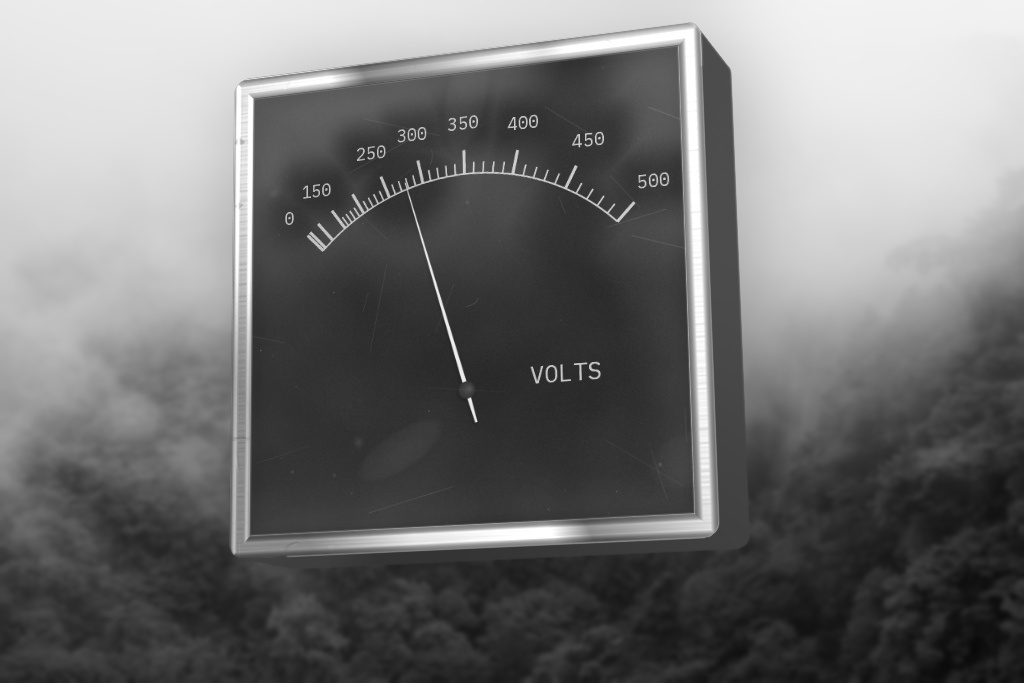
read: 280 V
